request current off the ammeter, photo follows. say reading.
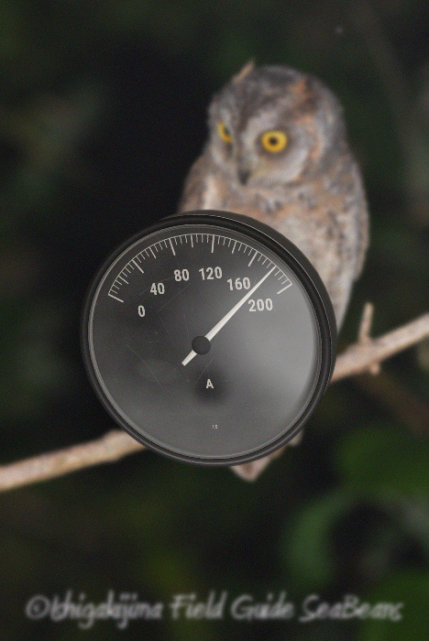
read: 180 A
